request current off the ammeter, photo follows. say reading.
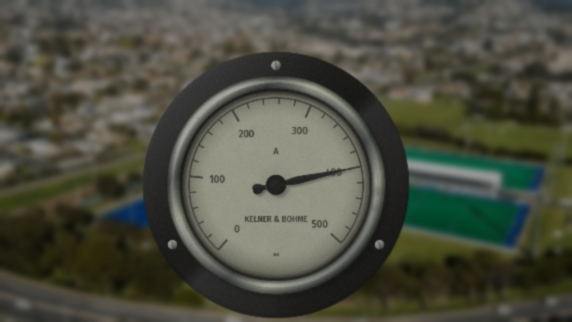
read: 400 A
